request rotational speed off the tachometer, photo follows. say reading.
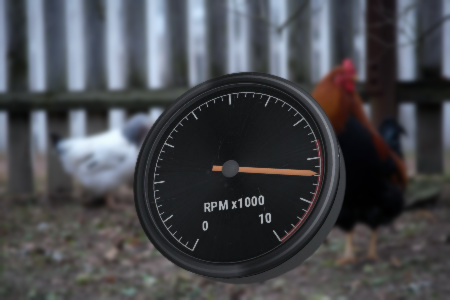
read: 8400 rpm
